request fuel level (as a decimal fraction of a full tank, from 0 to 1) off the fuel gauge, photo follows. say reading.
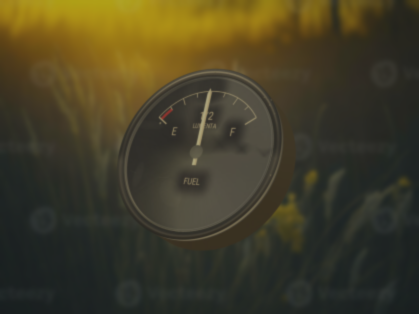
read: 0.5
